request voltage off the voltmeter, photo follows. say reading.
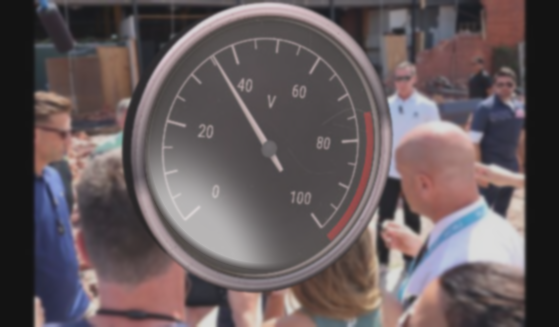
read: 35 V
